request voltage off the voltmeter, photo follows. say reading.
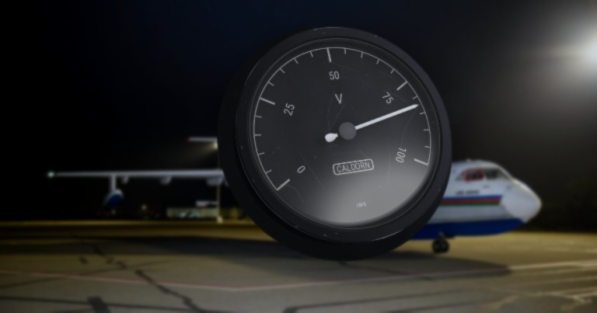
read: 82.5 V
